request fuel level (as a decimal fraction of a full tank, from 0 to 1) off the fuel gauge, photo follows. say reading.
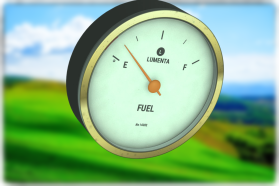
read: 0.125
